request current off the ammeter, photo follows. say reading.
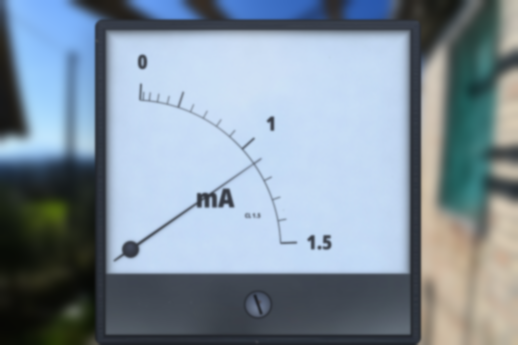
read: 1.1 mA
